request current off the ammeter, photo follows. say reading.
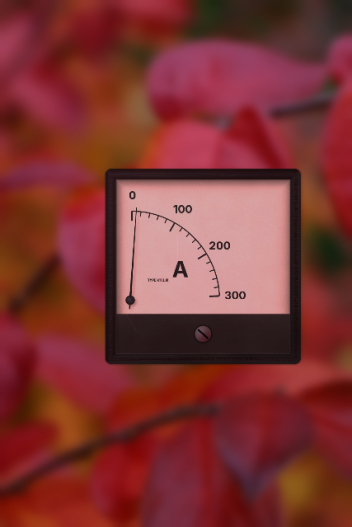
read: 10 A
